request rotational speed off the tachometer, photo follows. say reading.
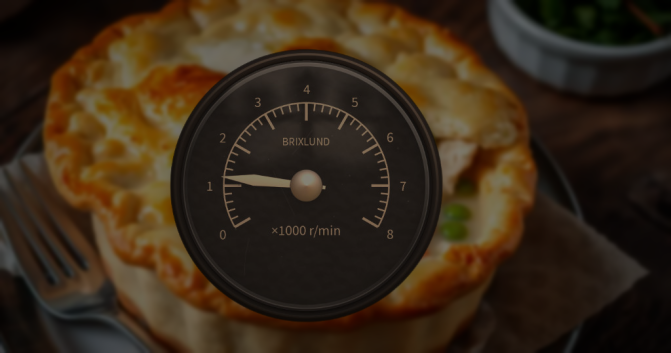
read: 1200 rpm
